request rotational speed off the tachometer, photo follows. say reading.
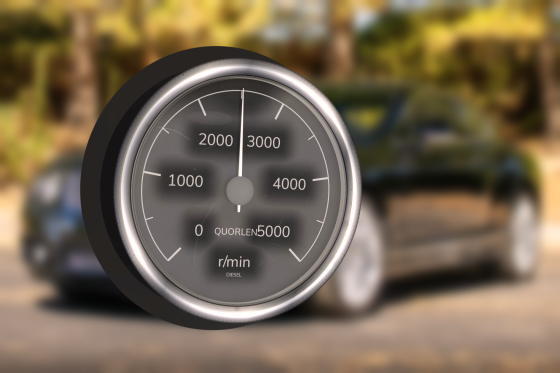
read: 2500 rpm
